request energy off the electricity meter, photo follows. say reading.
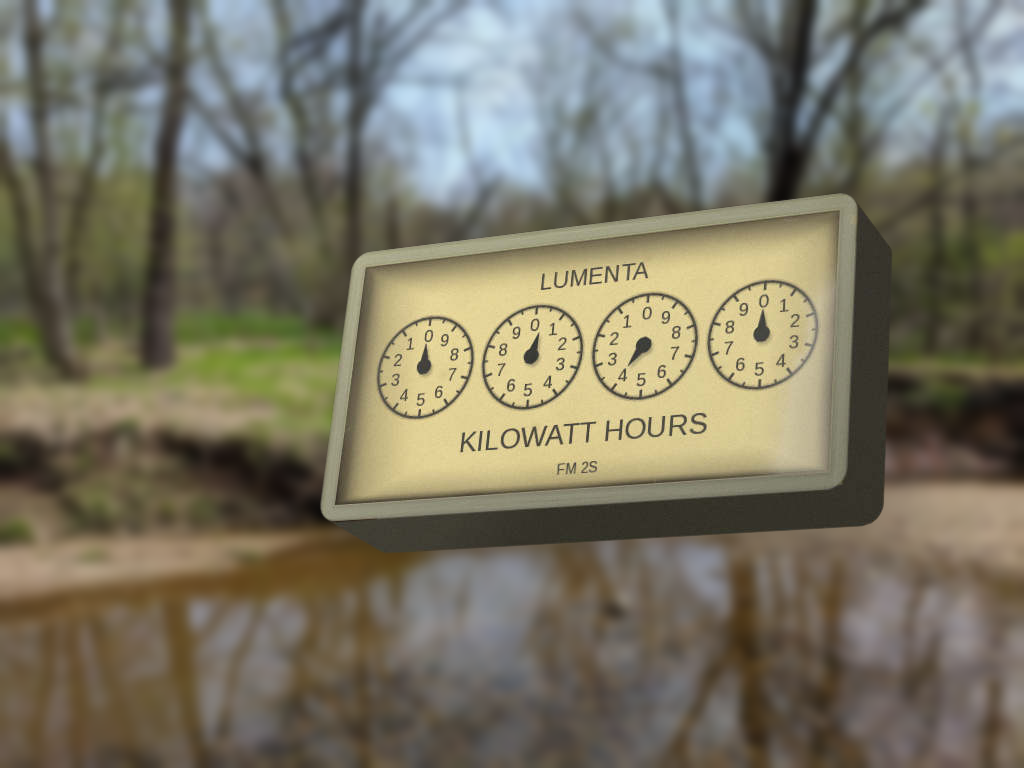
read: 40 kWh
